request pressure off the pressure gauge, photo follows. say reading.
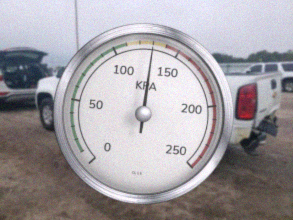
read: 130 kPa
